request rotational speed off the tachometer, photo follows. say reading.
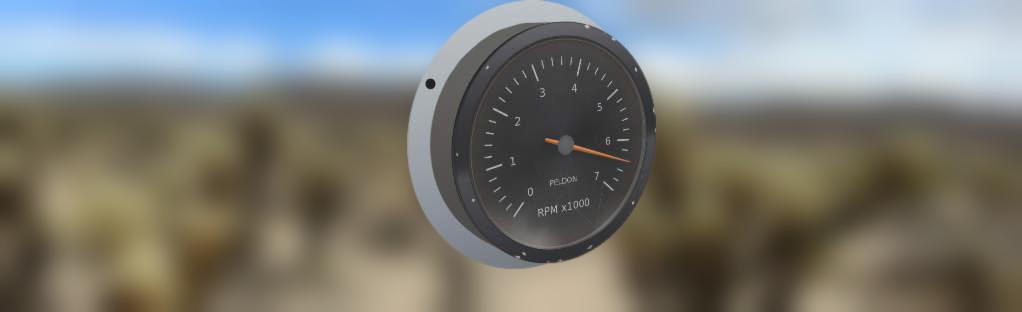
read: 6400 rpm
